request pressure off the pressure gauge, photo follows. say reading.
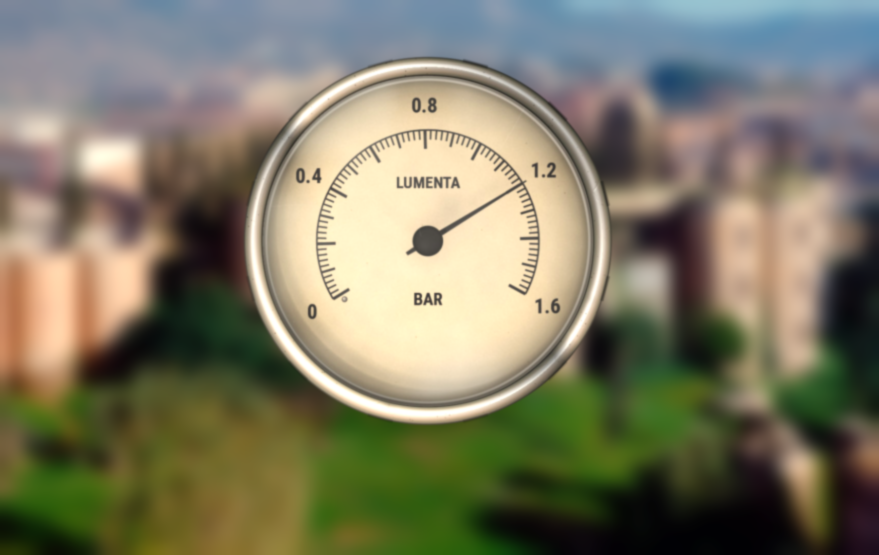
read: 1.2 bar
